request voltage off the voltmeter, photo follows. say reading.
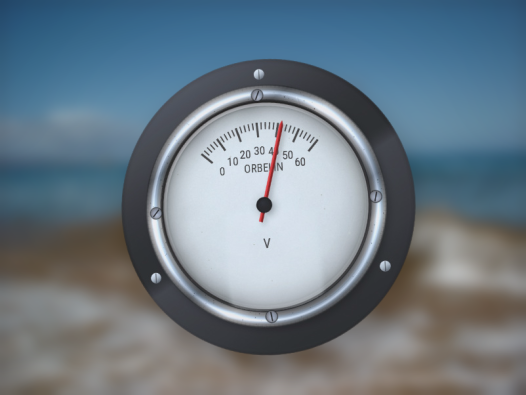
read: 42 V
